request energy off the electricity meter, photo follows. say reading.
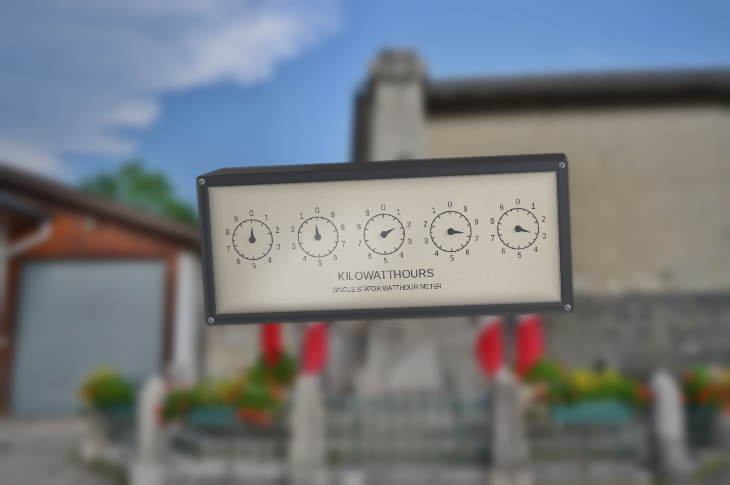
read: 173 kWh
